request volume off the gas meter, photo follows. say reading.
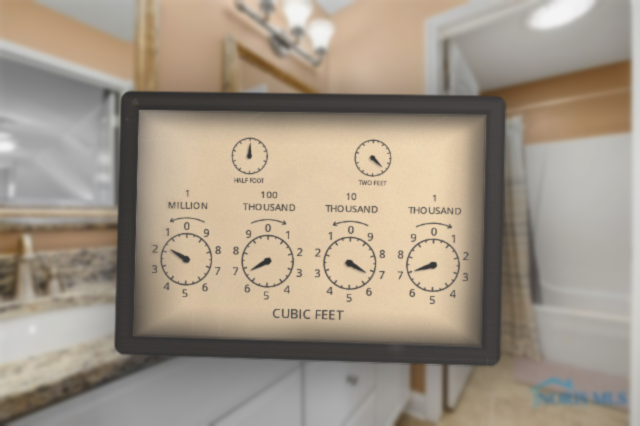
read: 166700 ft³
